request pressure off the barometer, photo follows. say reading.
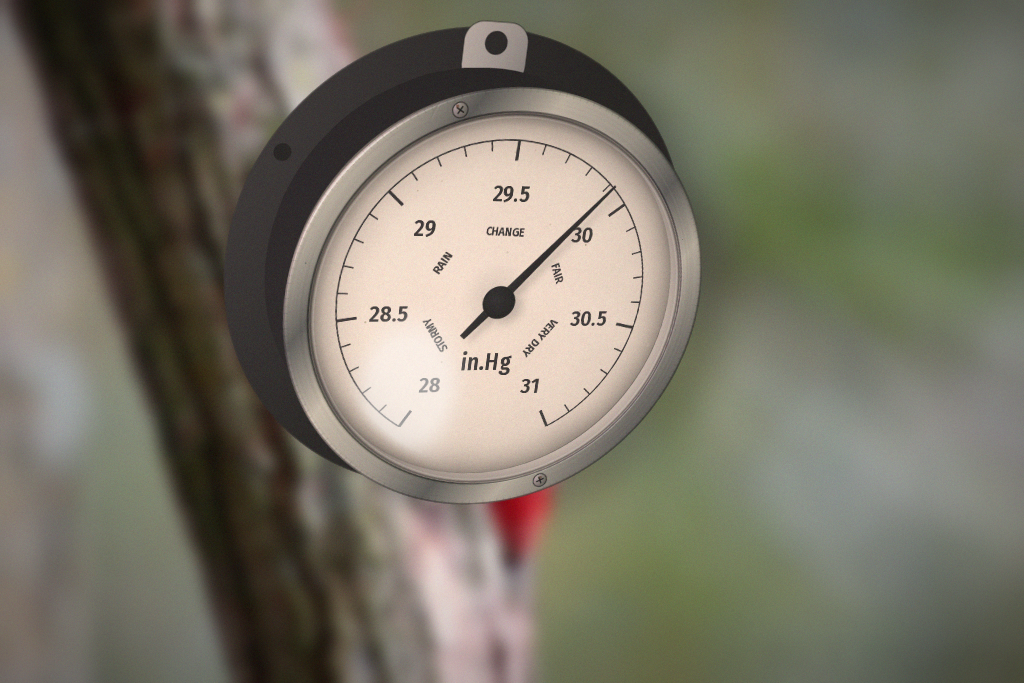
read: 29.9 inHg
